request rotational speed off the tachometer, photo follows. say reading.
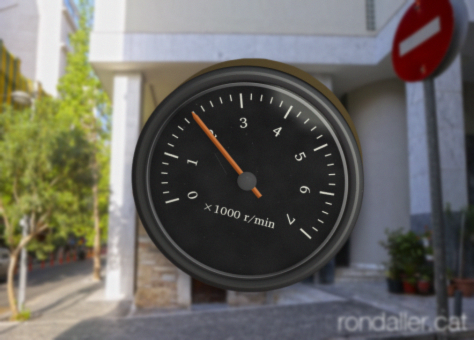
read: 2000 rpm
